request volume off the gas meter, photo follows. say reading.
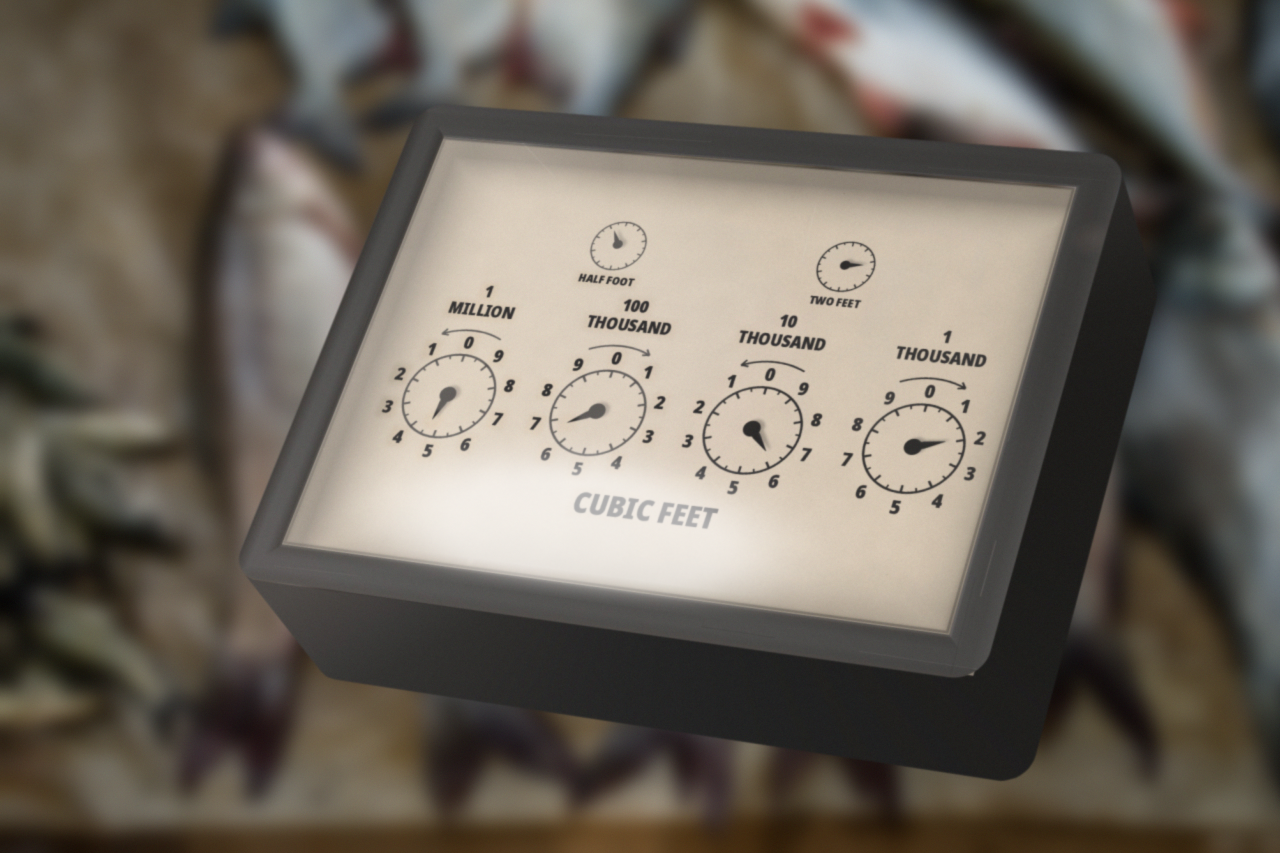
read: 466200 ft³
